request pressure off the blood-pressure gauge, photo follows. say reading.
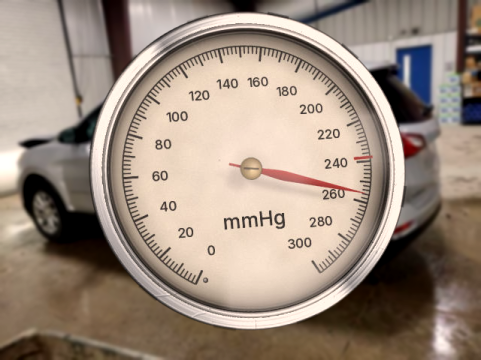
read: 256 mmHg
